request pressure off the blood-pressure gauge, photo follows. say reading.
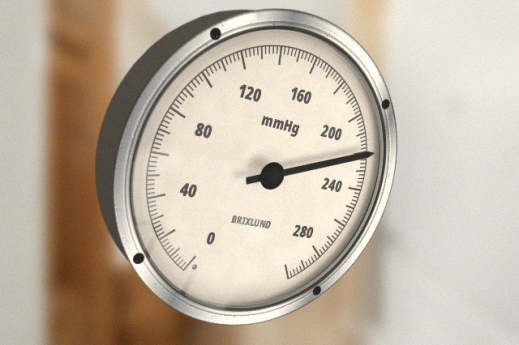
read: 220 mmHg
